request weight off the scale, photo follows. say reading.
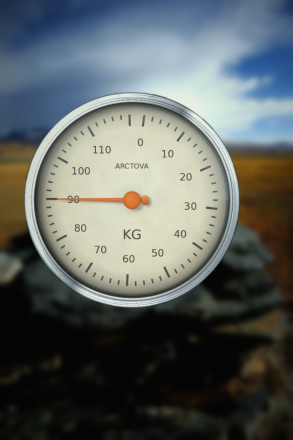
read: 90 kg
